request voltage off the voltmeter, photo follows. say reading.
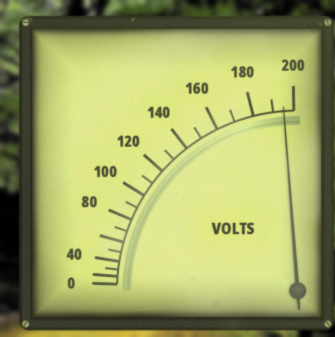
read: 195 V
